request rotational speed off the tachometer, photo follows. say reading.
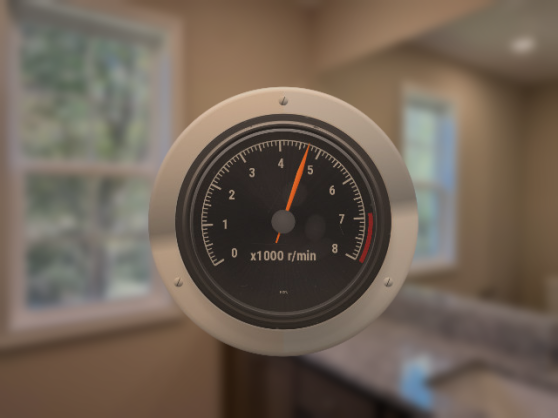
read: 4700 rpm
